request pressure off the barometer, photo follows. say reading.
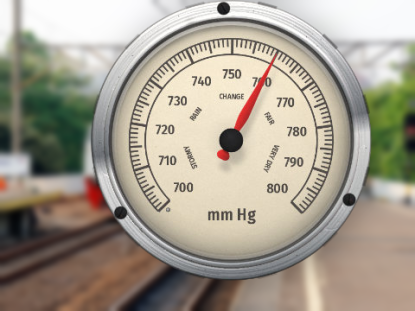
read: 760 mmHg
